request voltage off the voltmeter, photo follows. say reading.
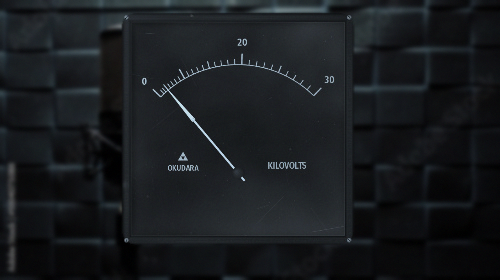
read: 5 kV
